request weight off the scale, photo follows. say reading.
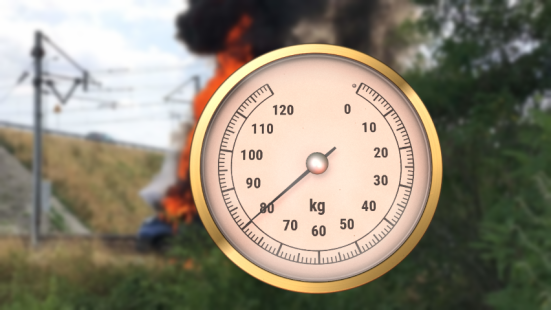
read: 80 kg
